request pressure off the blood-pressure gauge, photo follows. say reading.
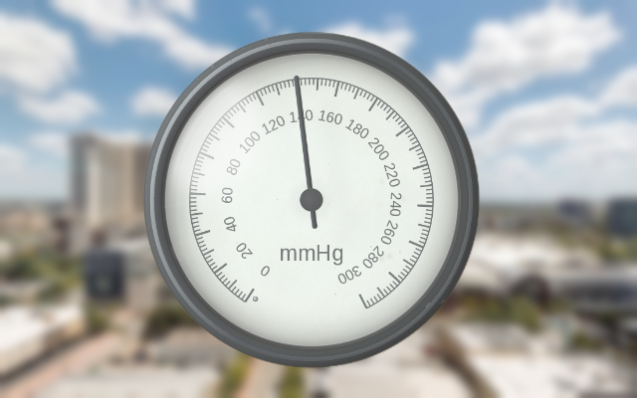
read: 140 mmHg
